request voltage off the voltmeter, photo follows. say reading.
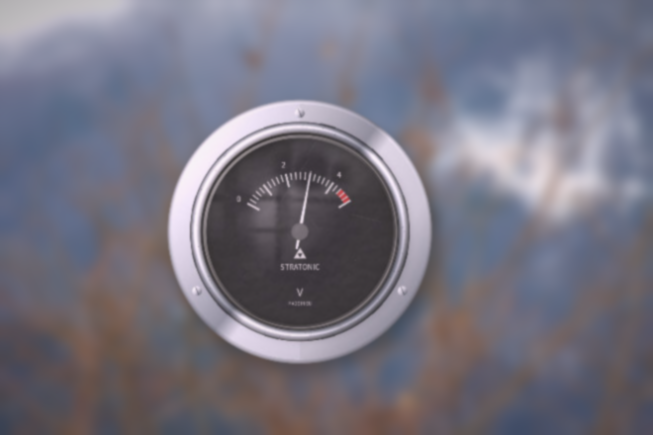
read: 3 V
